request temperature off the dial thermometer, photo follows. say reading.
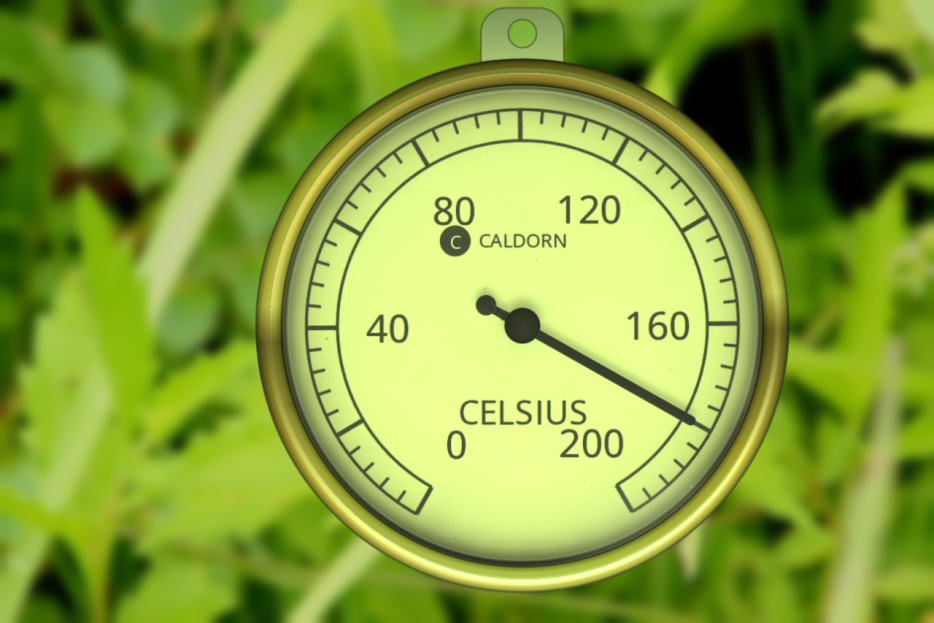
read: 180 °C
